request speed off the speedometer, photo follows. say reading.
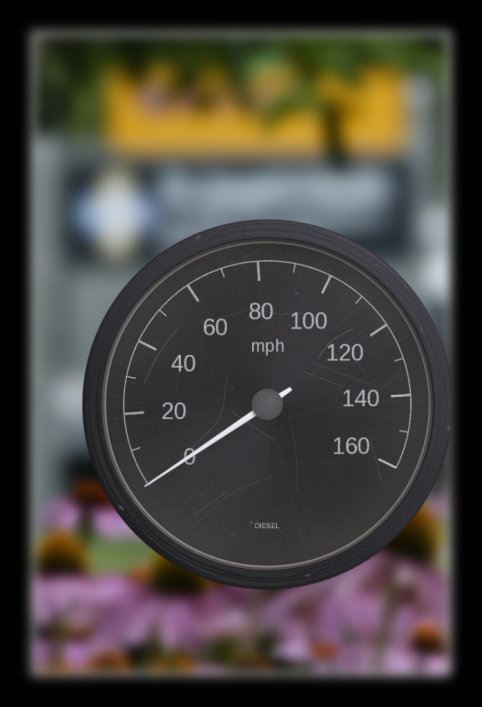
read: 0 mph
